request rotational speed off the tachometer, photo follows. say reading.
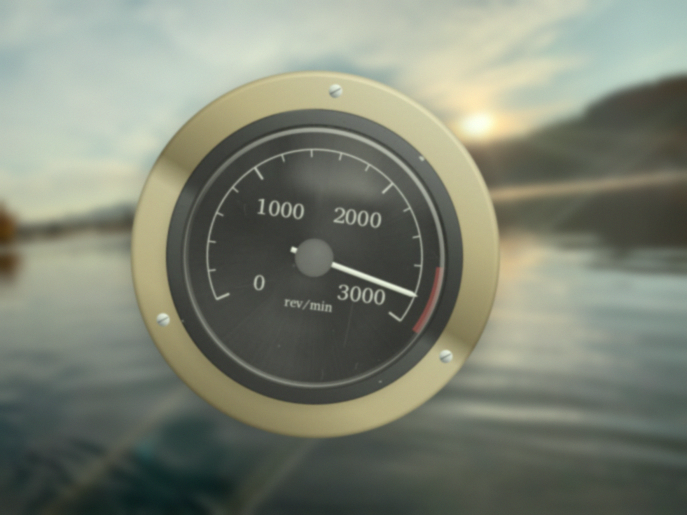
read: 2800 rpm
